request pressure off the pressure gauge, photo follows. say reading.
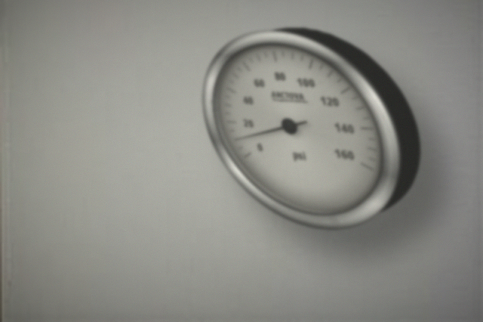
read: 10 psi
